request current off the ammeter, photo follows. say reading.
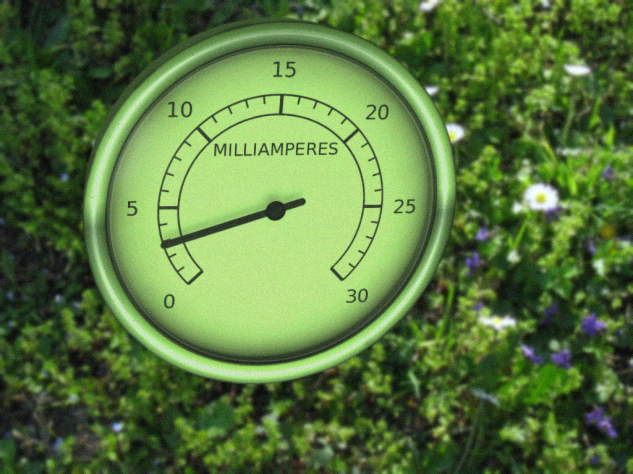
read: 3 mA
